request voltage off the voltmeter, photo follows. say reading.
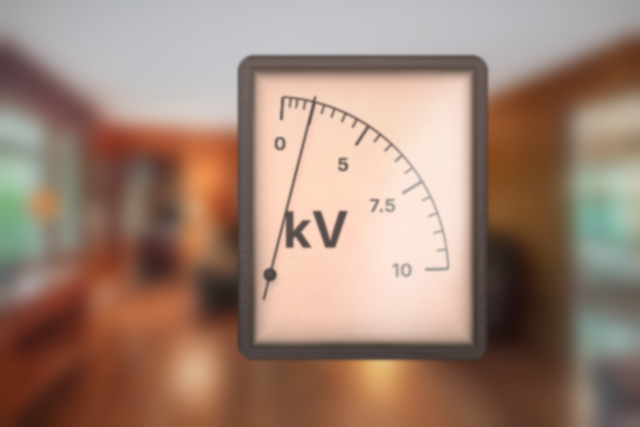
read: 2.5 kV
